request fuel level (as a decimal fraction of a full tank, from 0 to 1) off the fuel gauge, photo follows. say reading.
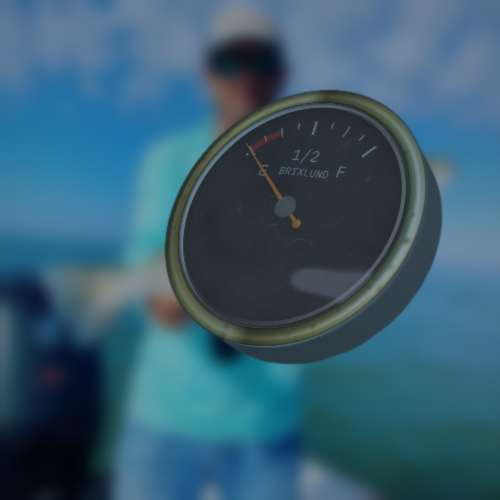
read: 0
